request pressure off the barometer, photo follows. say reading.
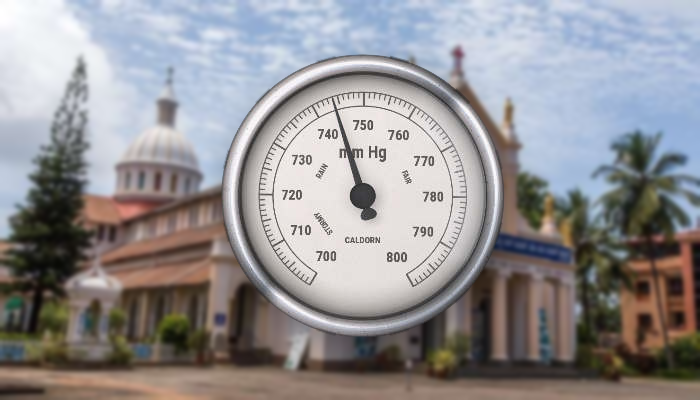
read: 744 mmHg
